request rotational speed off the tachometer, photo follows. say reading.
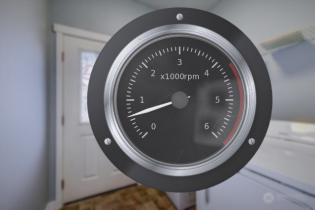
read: 600 rpm
